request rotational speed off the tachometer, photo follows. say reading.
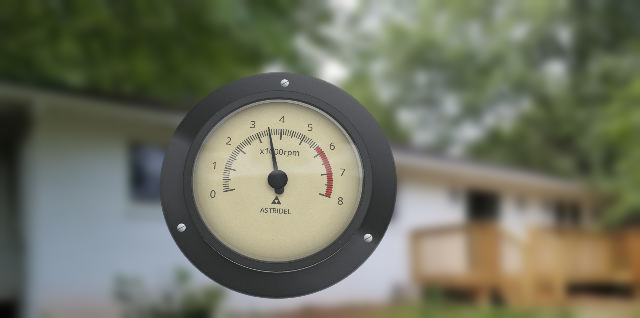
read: 3500 rpm
